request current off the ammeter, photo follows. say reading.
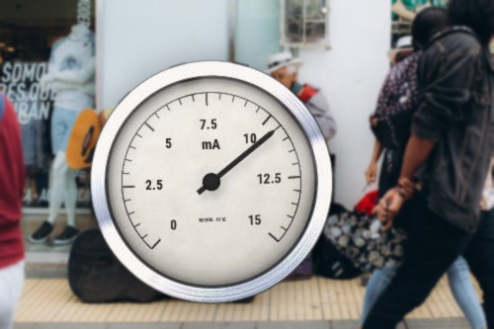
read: 10.5 mA
